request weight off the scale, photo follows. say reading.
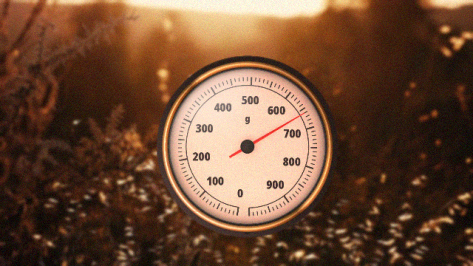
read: 660 g
